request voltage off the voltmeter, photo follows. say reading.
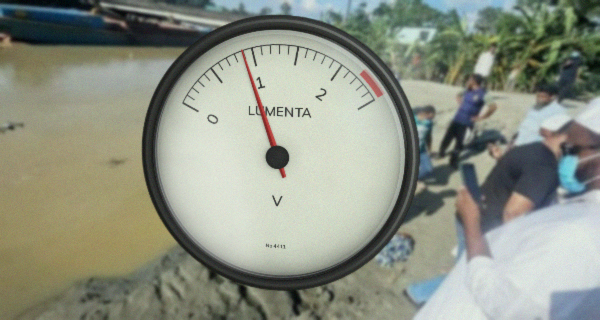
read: 0.9 V
